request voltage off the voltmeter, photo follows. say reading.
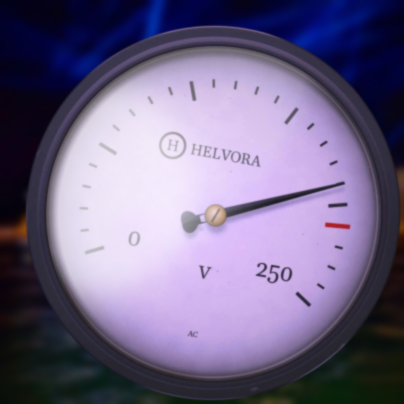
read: 190 V
